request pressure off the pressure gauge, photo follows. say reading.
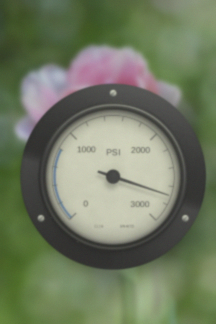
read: 2700 psi
